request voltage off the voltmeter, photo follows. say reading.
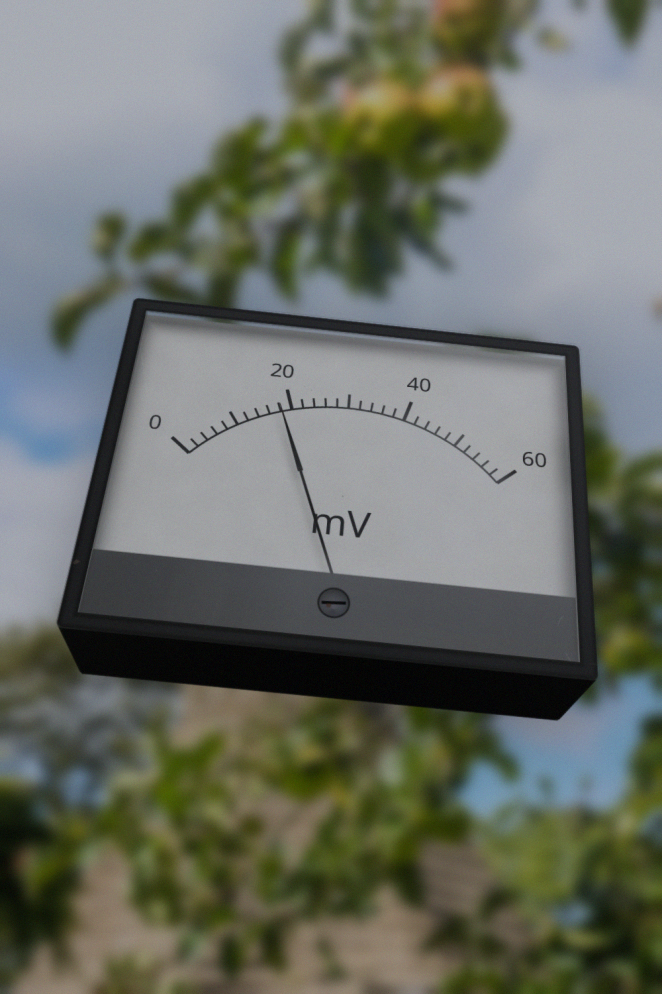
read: 18 mV
